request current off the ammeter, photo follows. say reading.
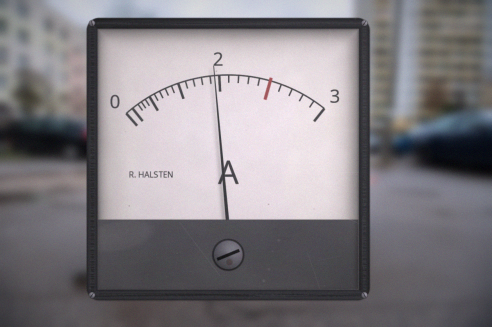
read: 1.95 A
